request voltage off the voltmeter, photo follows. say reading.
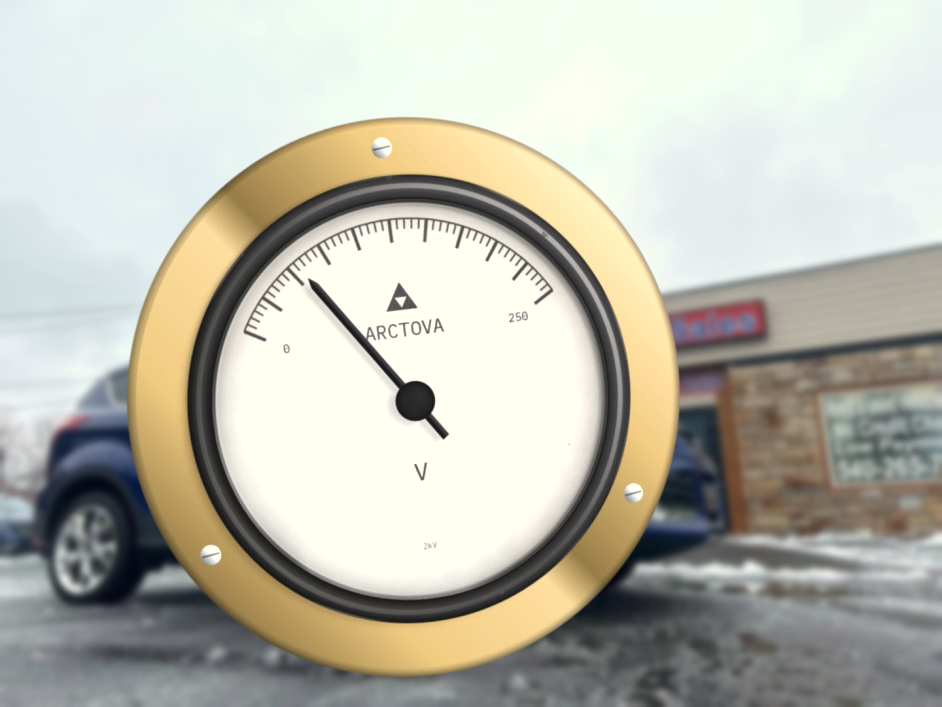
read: 55 V
